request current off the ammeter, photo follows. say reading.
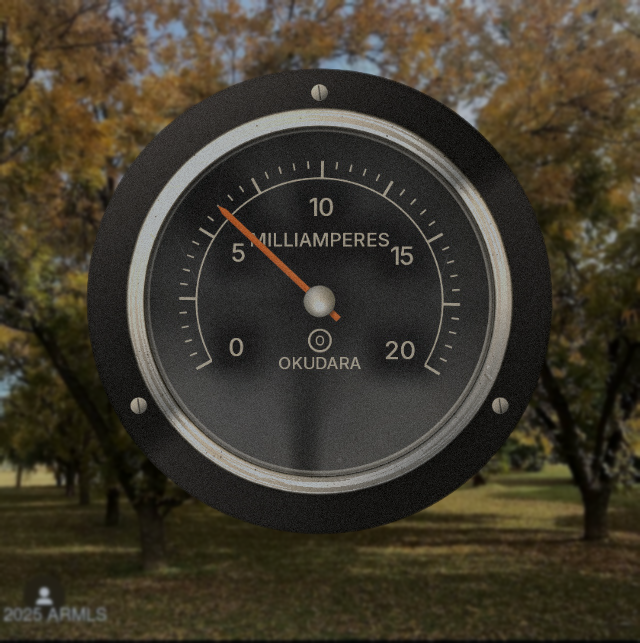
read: 6 mA
